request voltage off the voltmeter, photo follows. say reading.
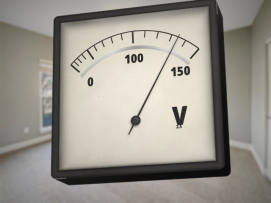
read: 135 V
